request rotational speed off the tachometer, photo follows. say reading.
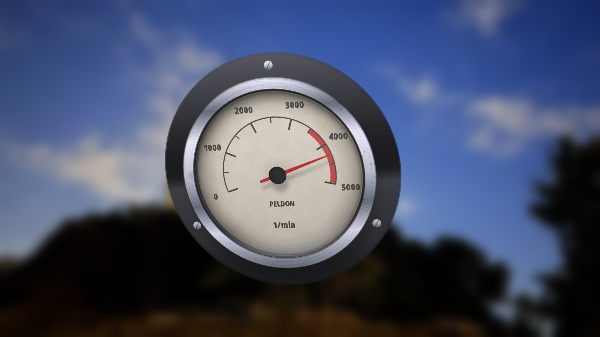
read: 4250 rpm
